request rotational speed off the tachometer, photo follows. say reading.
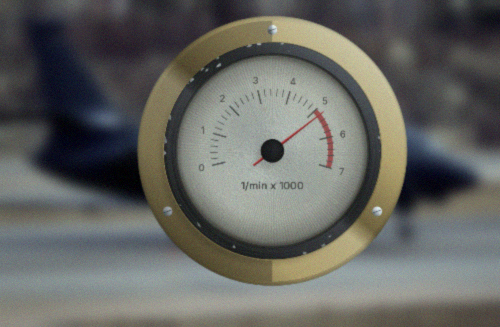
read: 5200 rpm
